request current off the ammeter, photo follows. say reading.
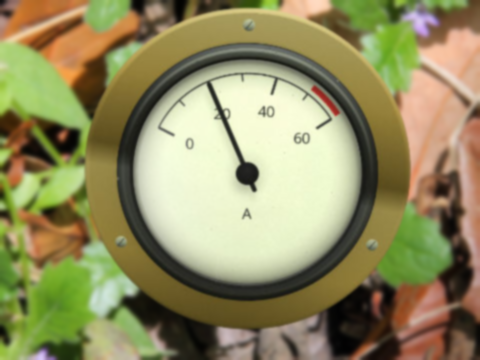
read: 20 A
